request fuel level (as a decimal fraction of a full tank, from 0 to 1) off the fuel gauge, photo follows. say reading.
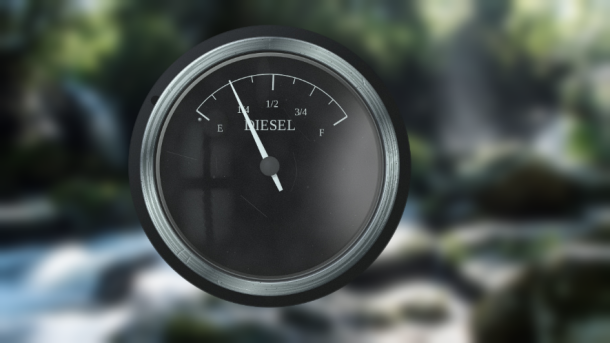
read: 0.25
